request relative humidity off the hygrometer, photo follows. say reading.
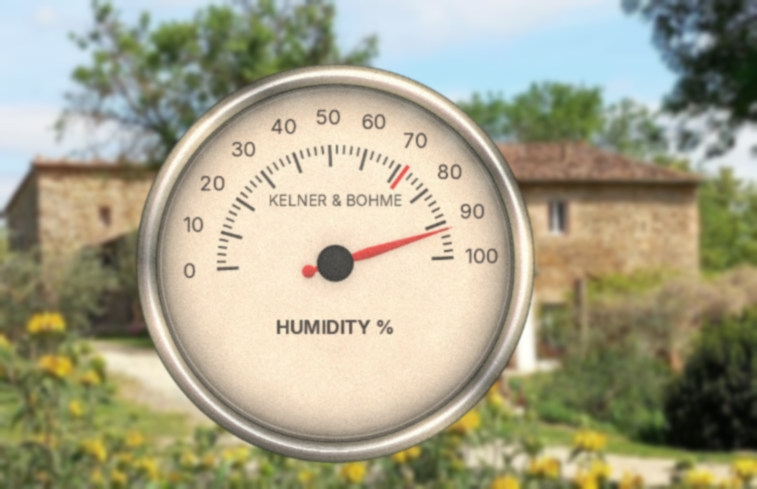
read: 92 %
